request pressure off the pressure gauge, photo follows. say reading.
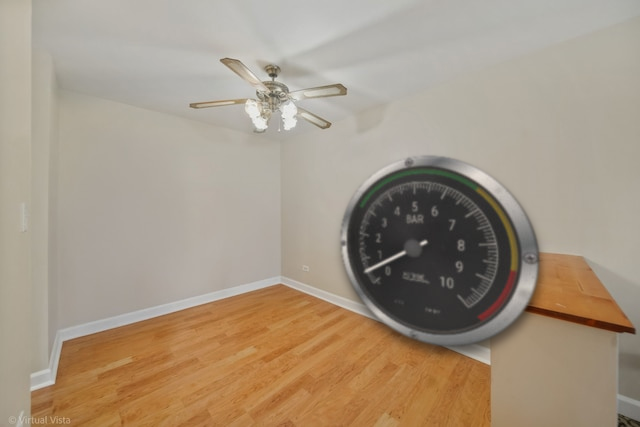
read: 0.5 bar
